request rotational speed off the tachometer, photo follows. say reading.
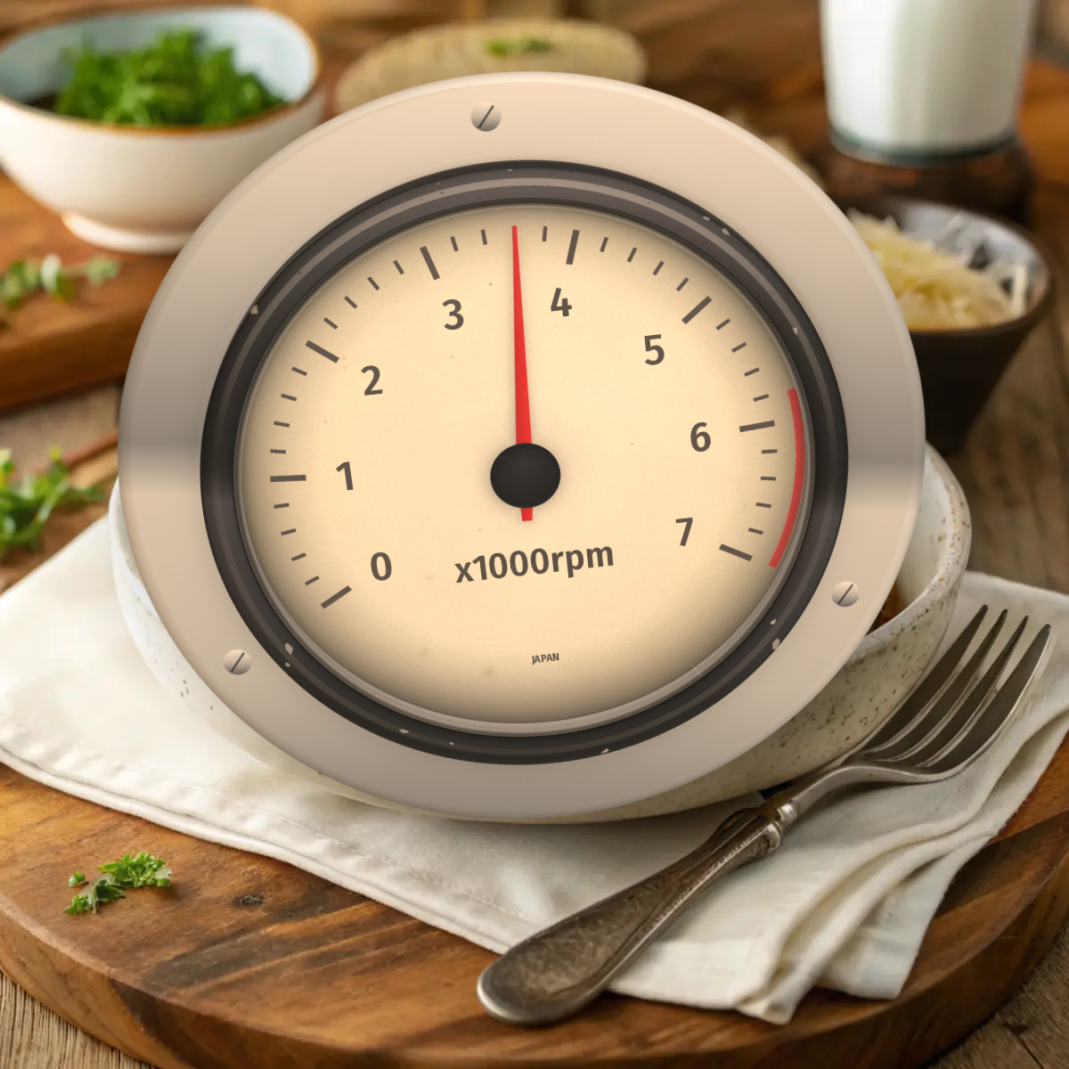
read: 3600 rpm
